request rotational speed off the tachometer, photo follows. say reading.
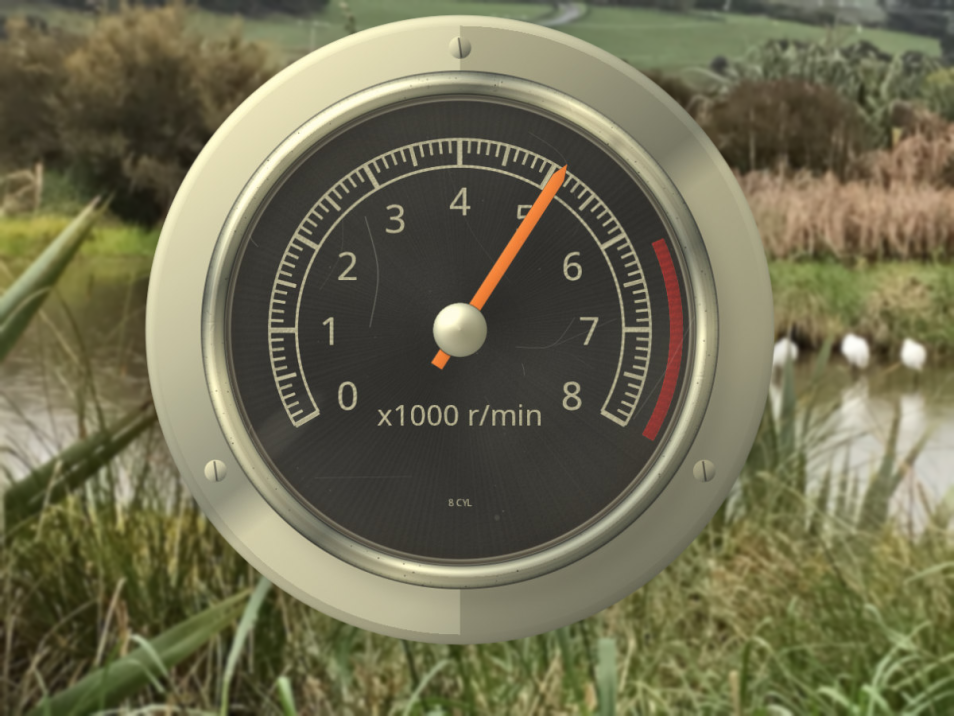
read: 5100 rpm
